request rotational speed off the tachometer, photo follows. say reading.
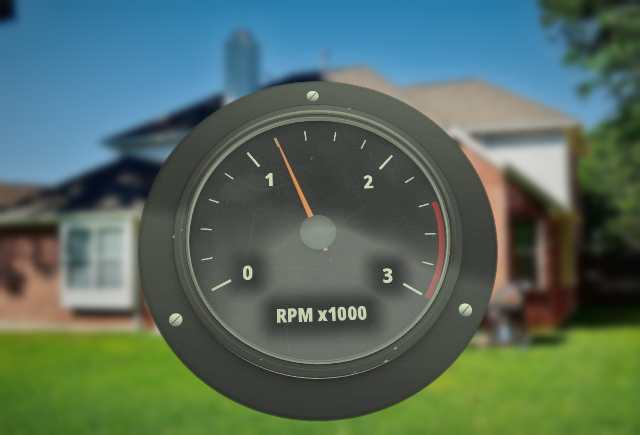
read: 1200 rpm
